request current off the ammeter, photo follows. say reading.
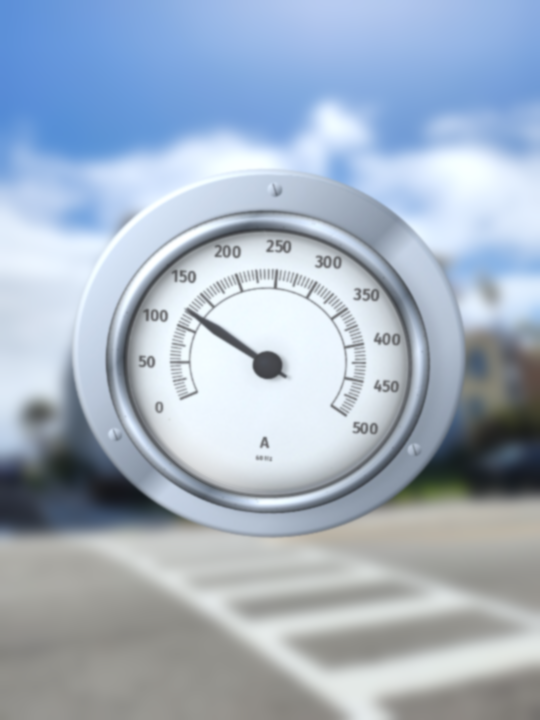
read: 125 A
